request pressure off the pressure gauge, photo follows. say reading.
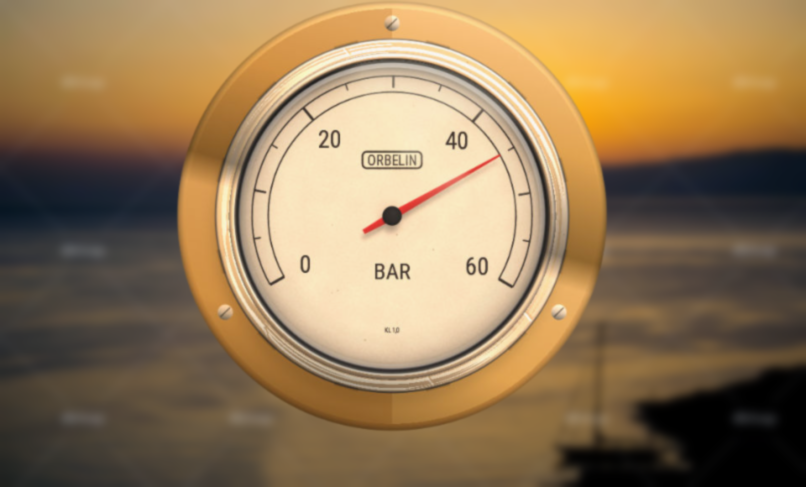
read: 45 bar
